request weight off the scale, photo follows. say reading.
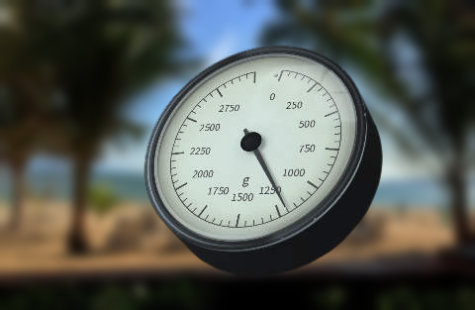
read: 1200 g
